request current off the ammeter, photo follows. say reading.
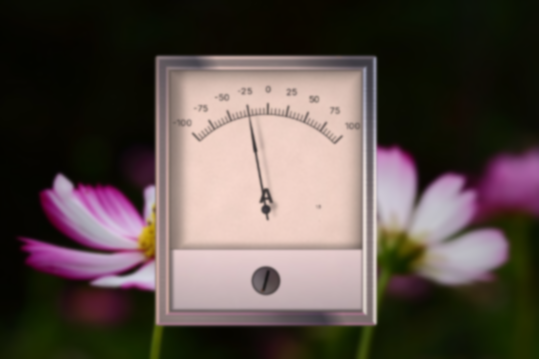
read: -25 A
